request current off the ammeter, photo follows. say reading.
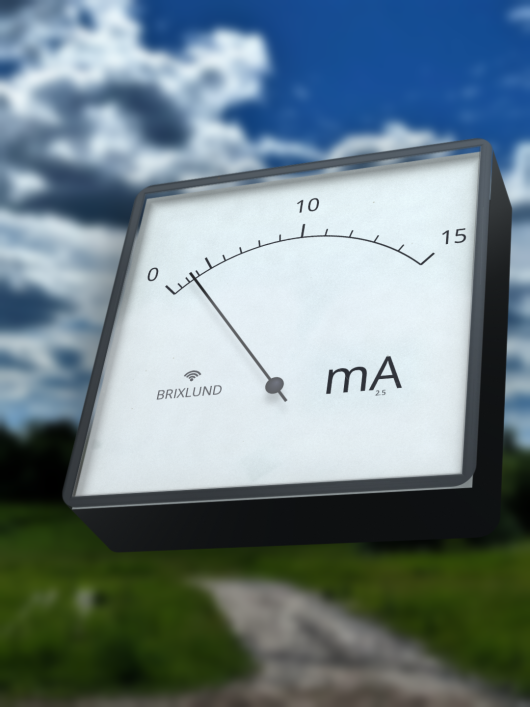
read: 3.5 mA
